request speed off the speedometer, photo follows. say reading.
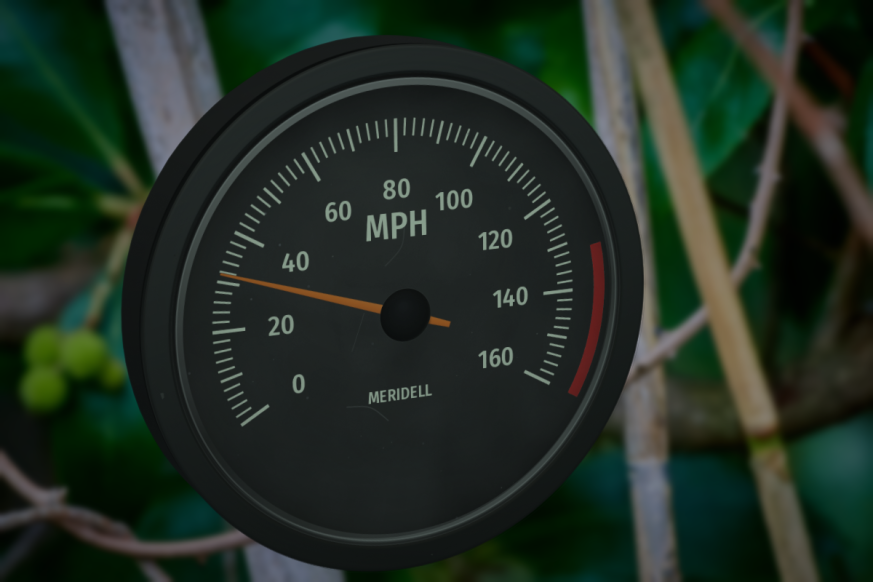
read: 32 mph
